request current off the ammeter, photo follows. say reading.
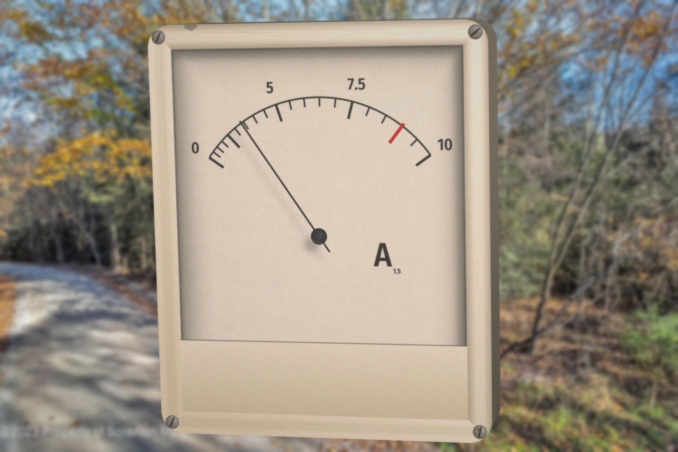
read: 3.5 A
